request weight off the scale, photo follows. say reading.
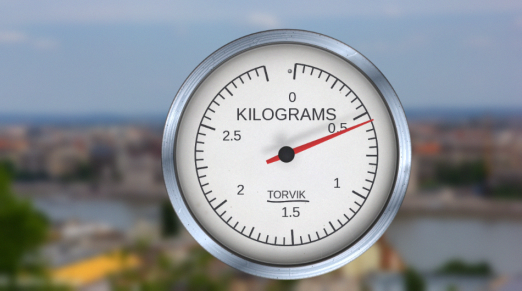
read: 0.55 kg
